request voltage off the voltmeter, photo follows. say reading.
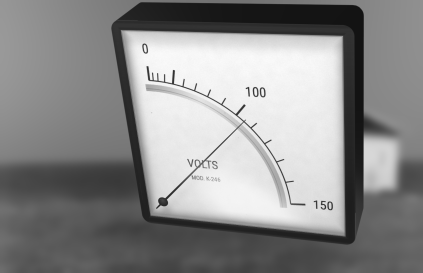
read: 105 V
